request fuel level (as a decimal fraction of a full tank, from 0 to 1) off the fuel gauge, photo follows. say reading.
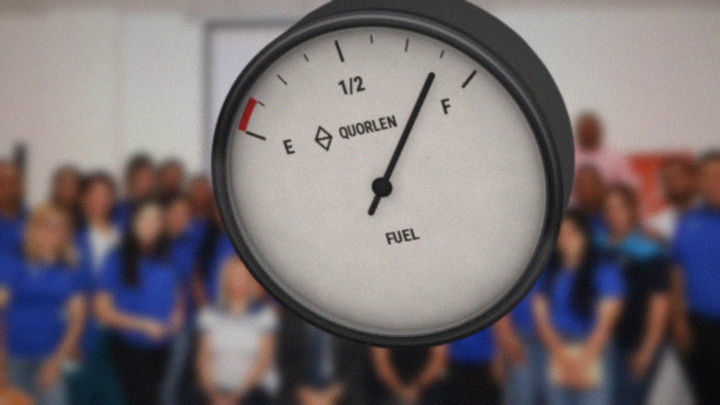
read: 0.875
